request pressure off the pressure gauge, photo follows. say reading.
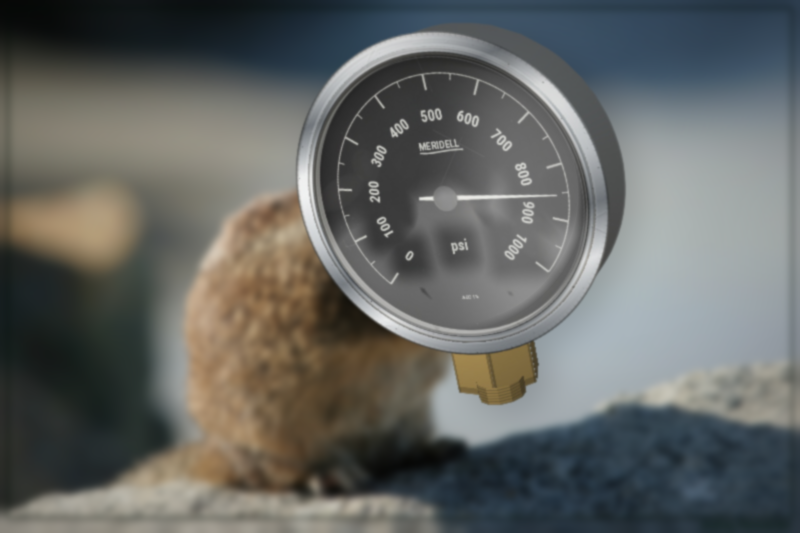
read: 850 psi
